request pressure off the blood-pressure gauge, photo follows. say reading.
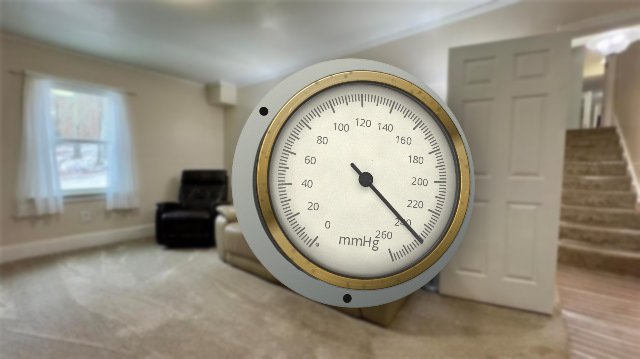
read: 240 mmHg
